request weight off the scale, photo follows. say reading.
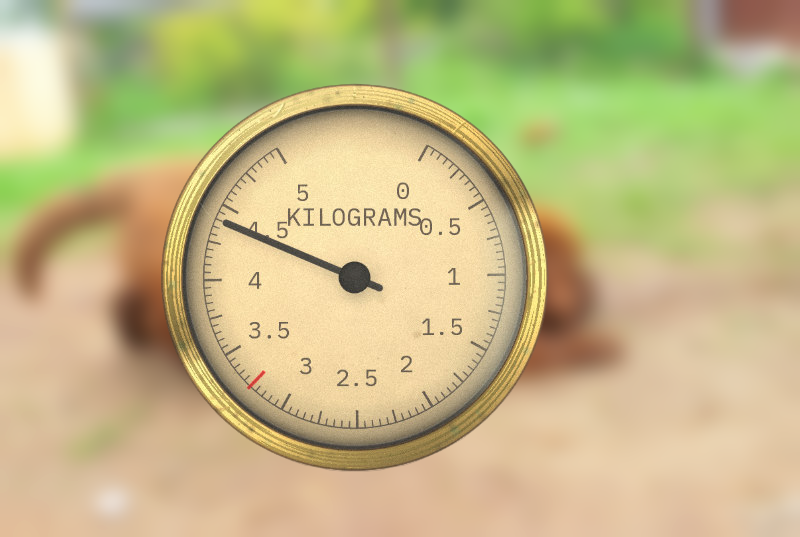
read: 4.4 kg
